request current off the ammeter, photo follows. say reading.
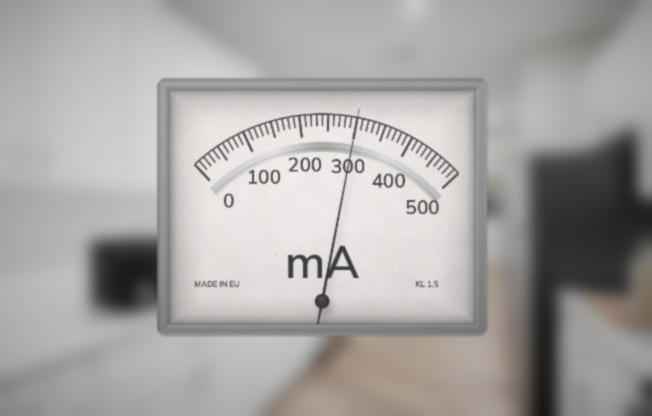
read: 300 mA
